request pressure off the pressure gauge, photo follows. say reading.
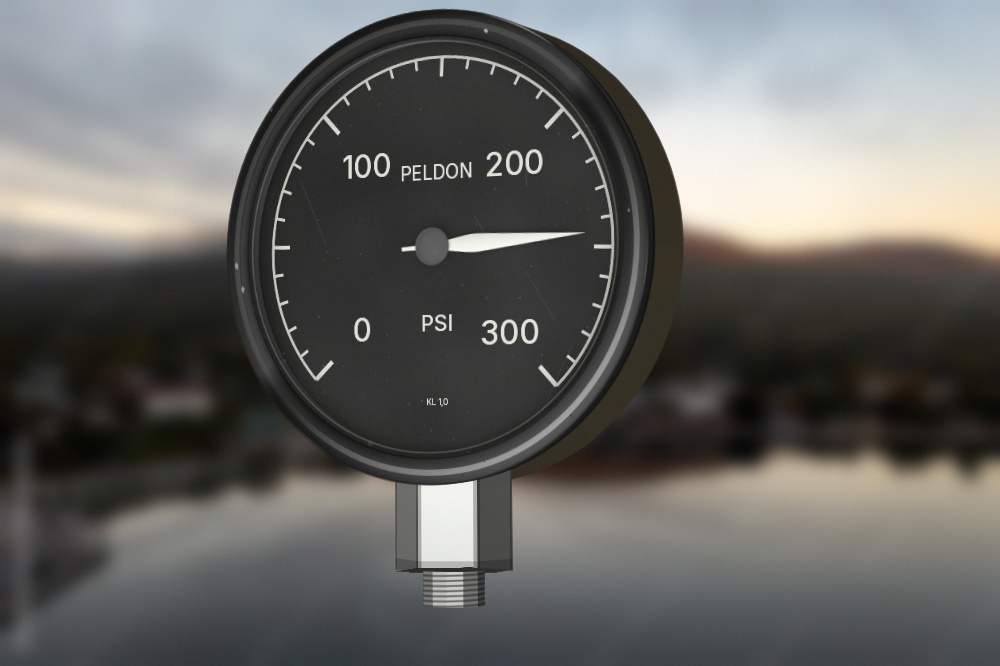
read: 245 psi
